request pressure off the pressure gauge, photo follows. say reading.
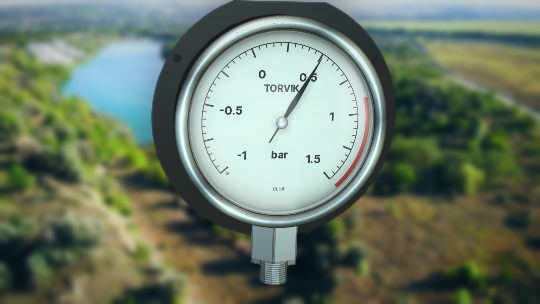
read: 0.5 bar
